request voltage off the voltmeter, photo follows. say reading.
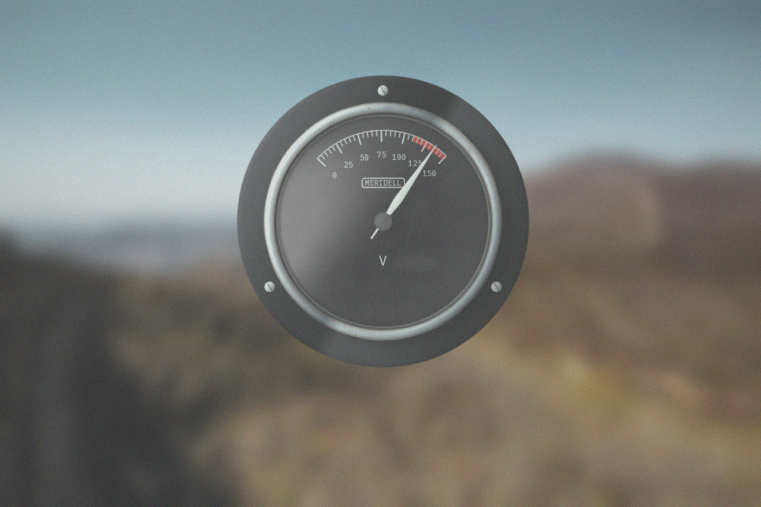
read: 135 V
